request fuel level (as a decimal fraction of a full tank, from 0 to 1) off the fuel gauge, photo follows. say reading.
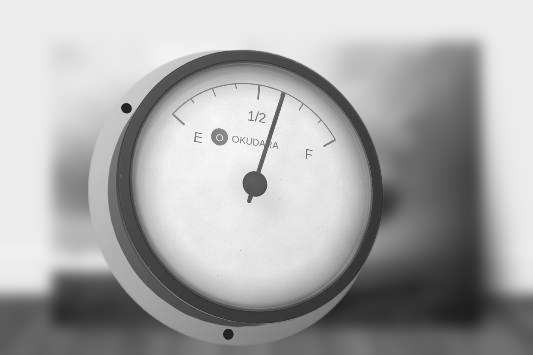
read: 0.625
